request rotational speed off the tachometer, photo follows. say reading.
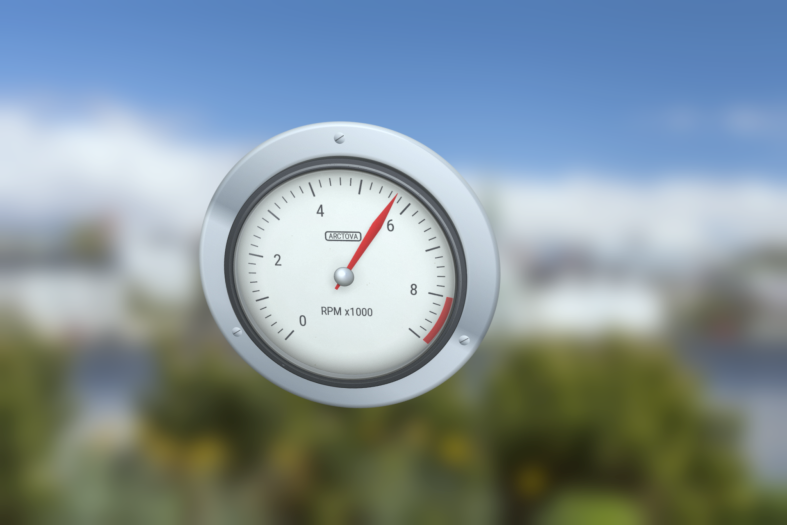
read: 5700 rpm
